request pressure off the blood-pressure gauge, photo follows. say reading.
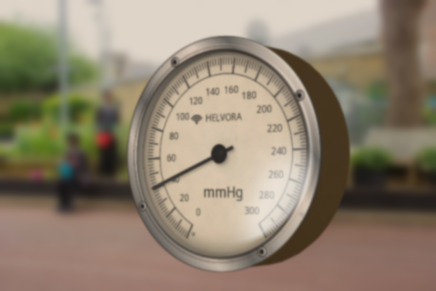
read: 40 mmHg
